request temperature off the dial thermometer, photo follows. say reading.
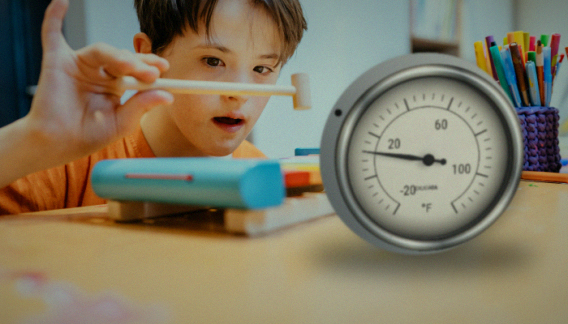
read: 12 °F
